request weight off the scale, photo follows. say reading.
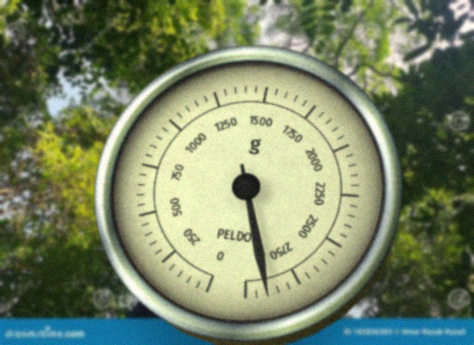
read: 2900 g
